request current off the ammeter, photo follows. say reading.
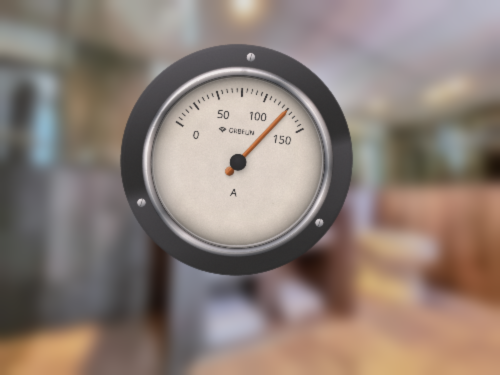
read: 125 A
